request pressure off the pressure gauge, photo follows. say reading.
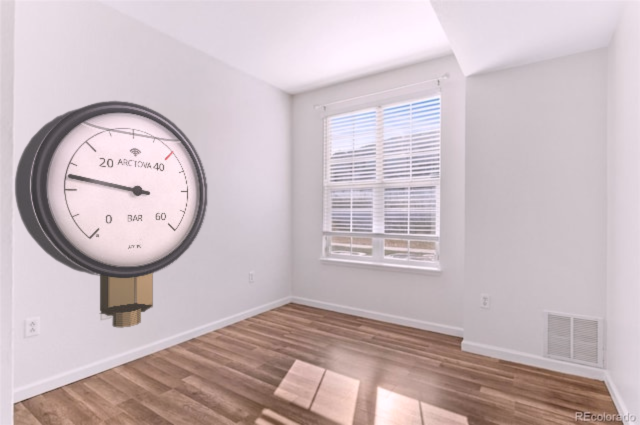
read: 12.5 bar
